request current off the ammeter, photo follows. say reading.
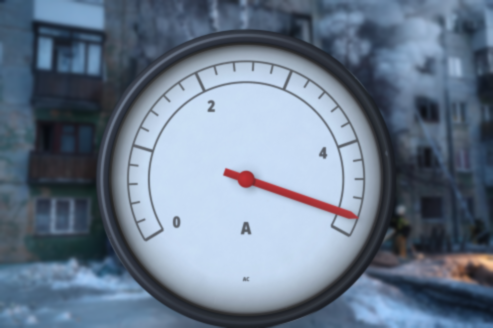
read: 4.8 A
